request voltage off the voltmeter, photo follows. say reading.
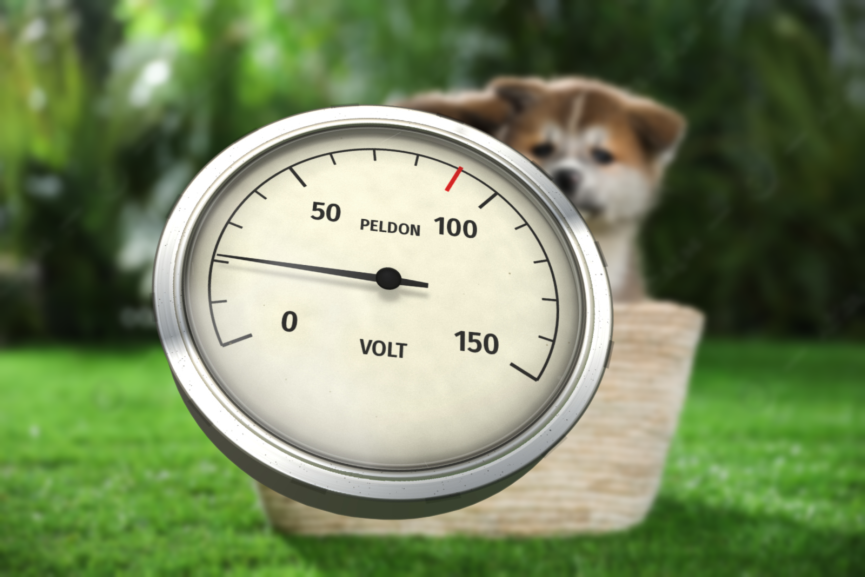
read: 20 V
